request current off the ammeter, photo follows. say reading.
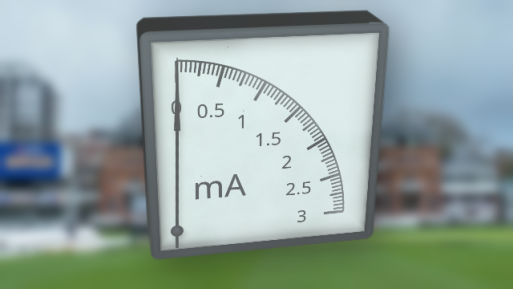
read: 0 mA
